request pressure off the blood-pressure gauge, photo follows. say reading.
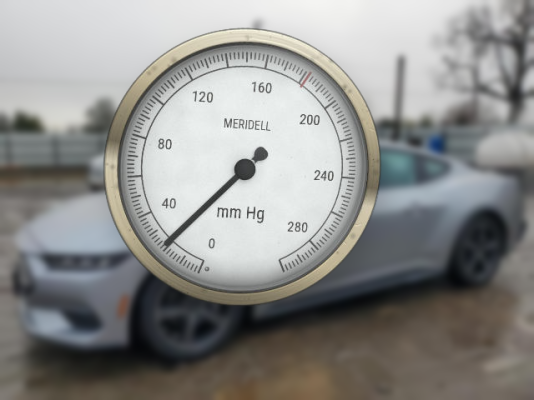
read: 22 mmHg
